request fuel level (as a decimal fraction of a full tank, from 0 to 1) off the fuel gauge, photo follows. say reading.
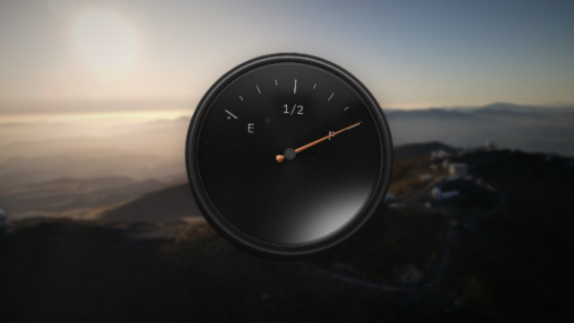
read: 1
